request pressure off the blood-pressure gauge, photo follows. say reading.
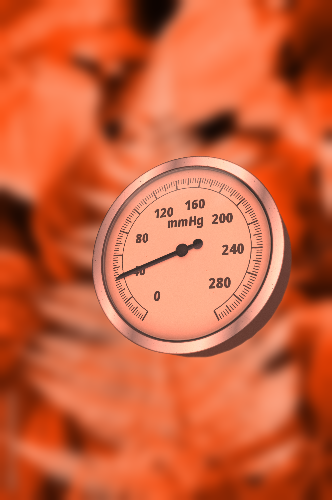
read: 40 mmHg
